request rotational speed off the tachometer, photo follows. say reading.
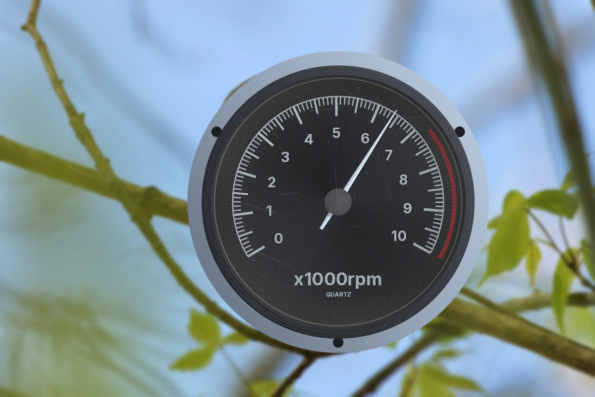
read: 6400 rpm
